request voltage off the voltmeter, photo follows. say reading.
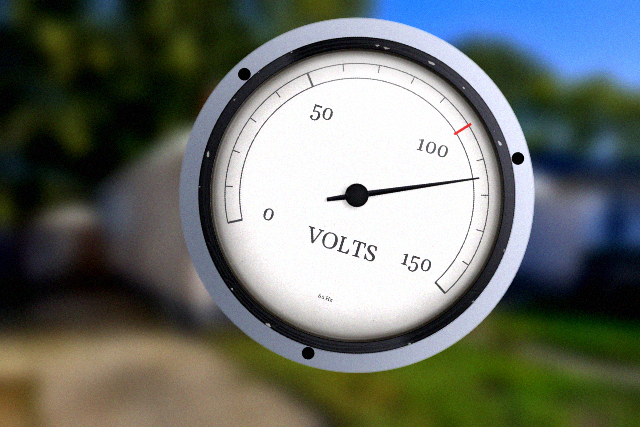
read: 115 V
